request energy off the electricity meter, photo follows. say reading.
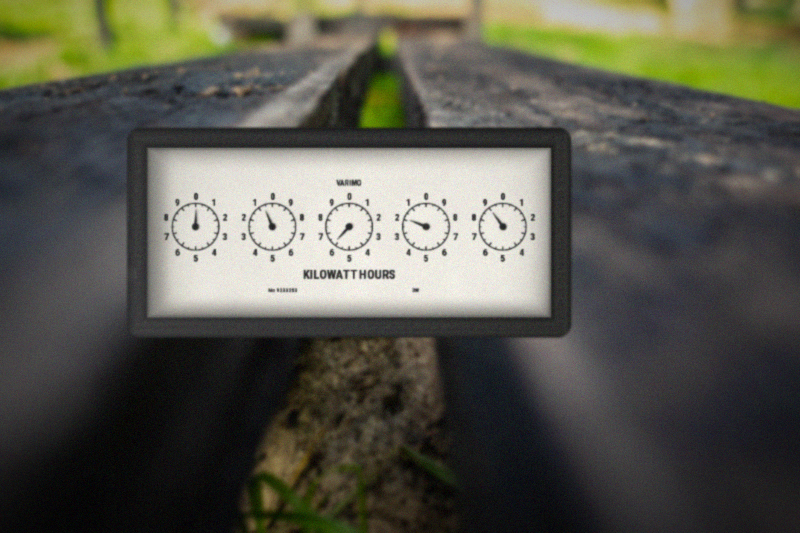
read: 619 kWh
